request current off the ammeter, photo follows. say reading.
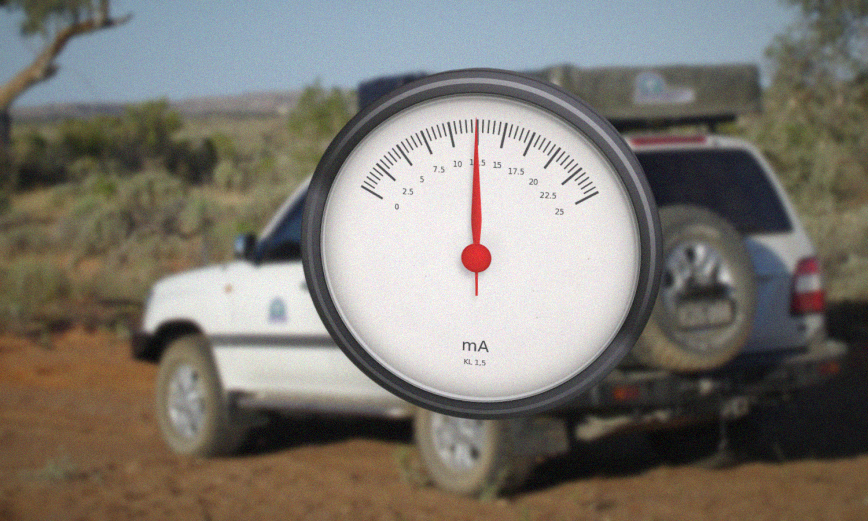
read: 12.5 mA
